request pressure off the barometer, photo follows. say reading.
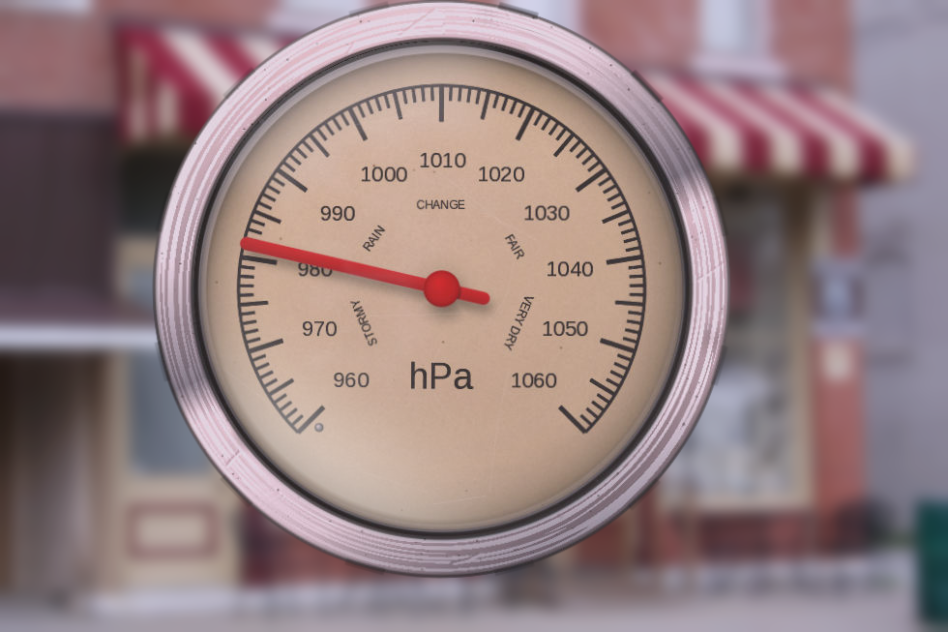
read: 981.5 hPa
